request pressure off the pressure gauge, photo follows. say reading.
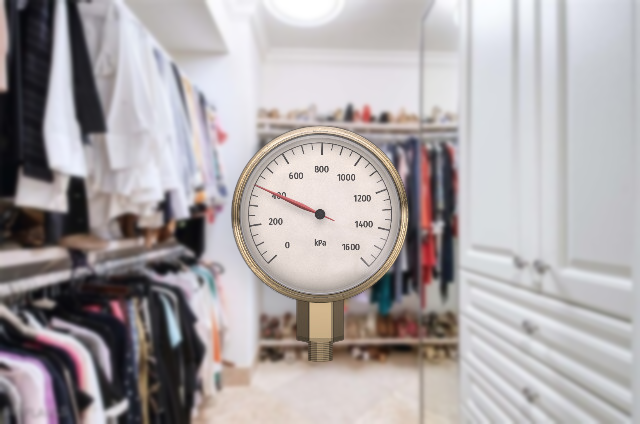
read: 400 kPa
